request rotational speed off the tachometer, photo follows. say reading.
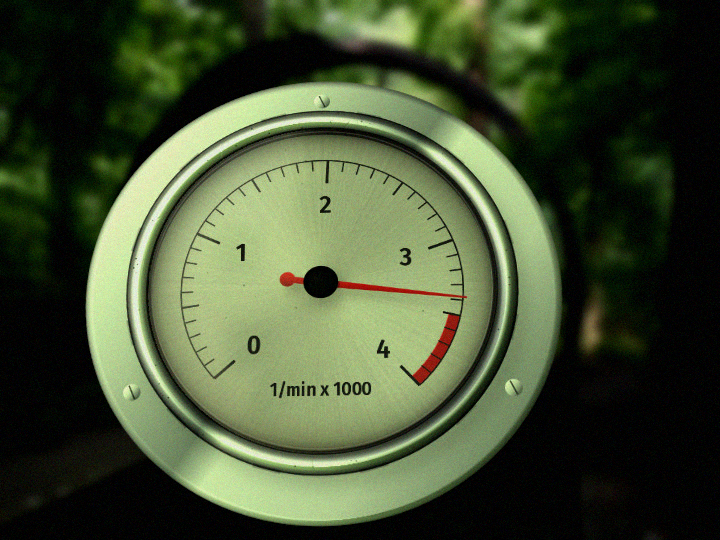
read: 3400 rpm
